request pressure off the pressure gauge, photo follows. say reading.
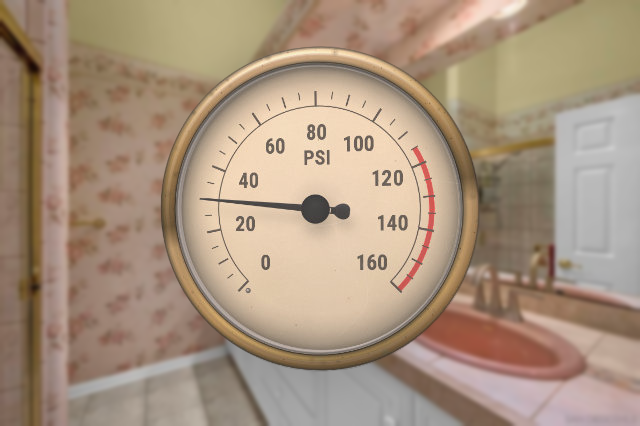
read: 30 psi
